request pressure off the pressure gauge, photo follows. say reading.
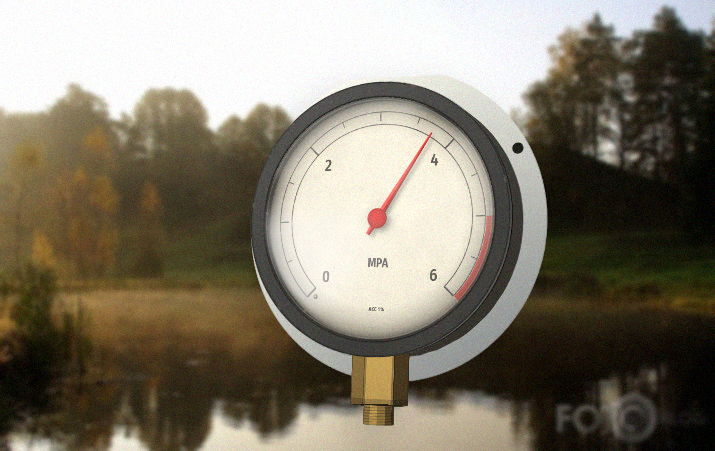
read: 3.75 MPa
